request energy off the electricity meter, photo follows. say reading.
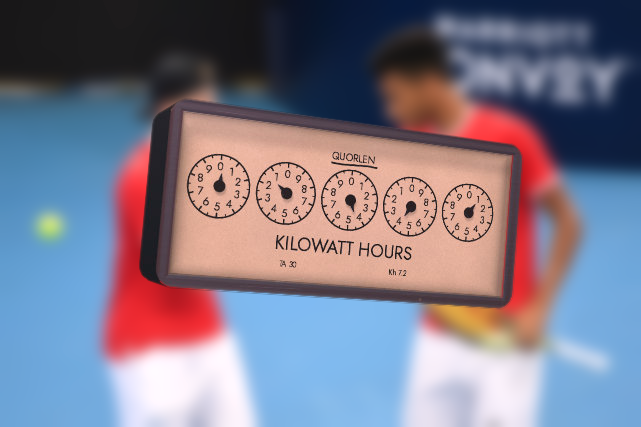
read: 1441 kWh
